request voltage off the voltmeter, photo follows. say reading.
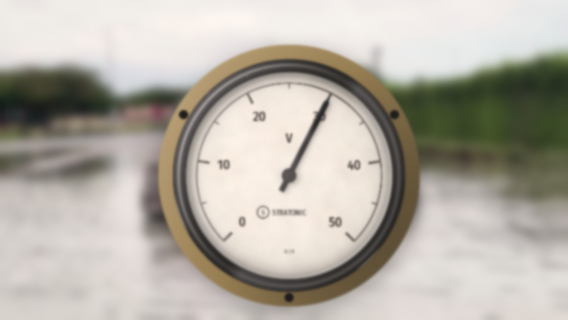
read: 30 V
